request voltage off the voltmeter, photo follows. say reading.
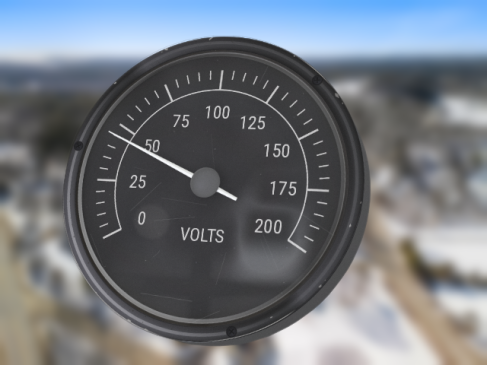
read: 45 V
